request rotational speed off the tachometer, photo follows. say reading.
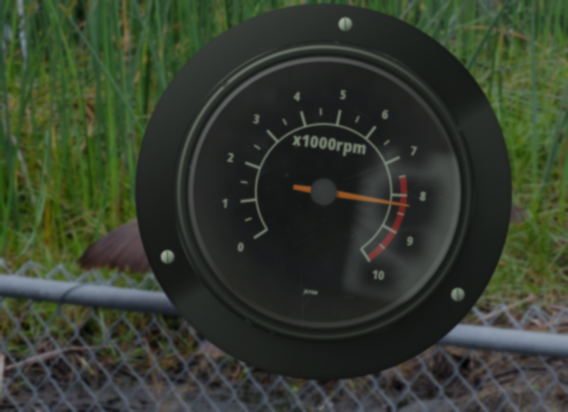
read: 8250 rpm
